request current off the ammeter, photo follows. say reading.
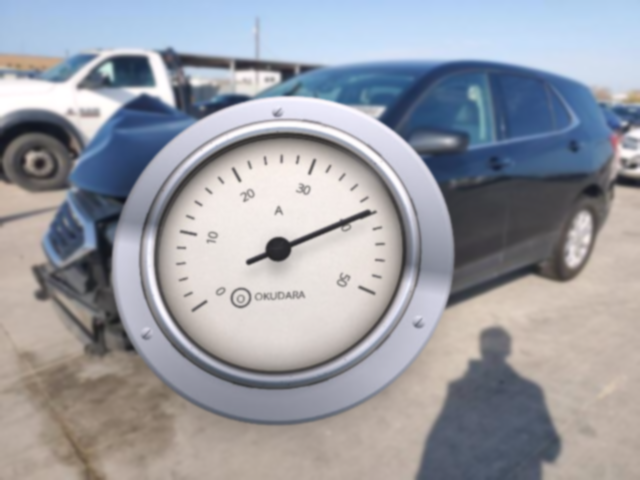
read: 40 A
